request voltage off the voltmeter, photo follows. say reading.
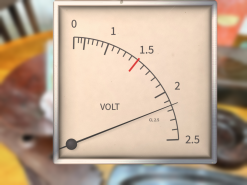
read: 2.15 V
